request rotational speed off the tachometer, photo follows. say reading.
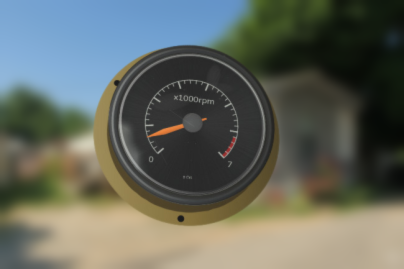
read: 600 rpm
